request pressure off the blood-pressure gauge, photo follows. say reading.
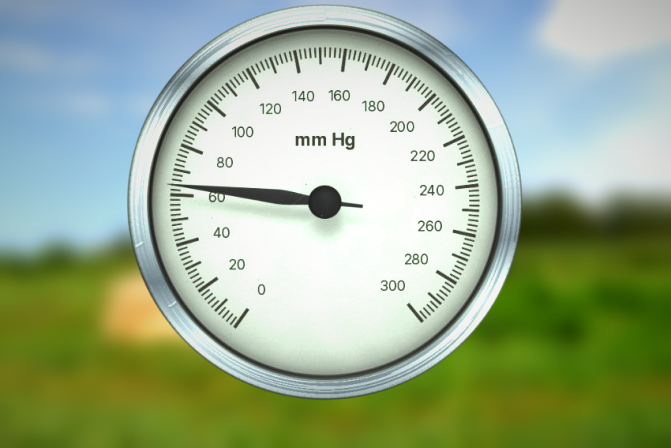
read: 64 mmHg
